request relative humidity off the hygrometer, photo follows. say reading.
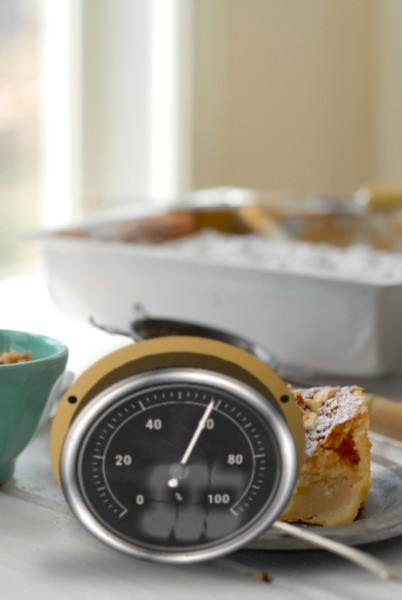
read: 58 %
